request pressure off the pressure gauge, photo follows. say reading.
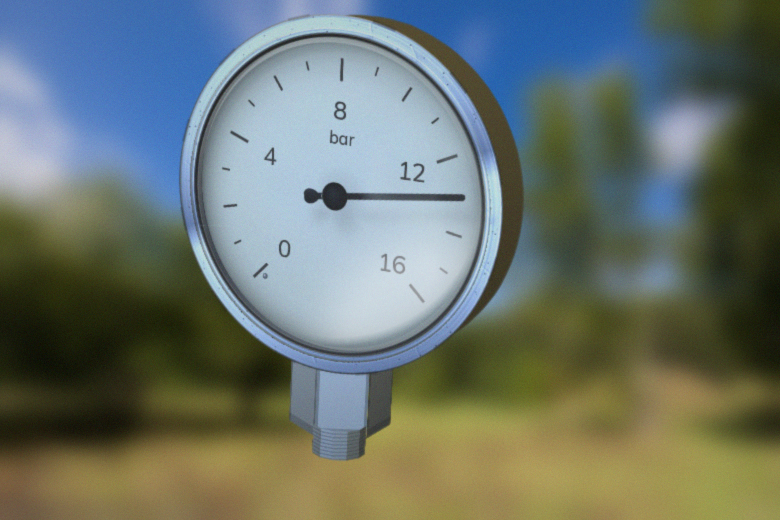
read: 13 bar
